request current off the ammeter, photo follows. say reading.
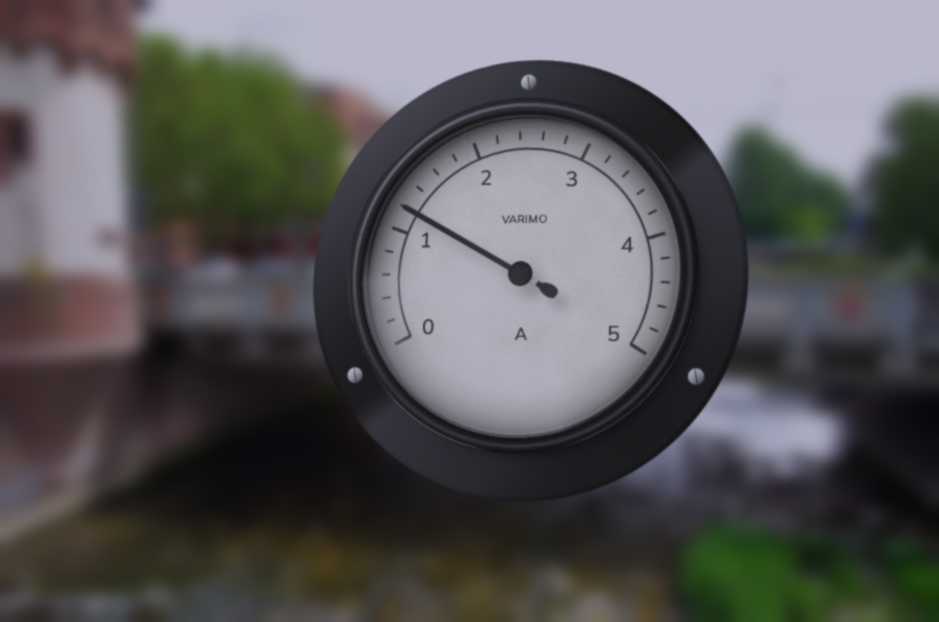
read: 1.2 A
